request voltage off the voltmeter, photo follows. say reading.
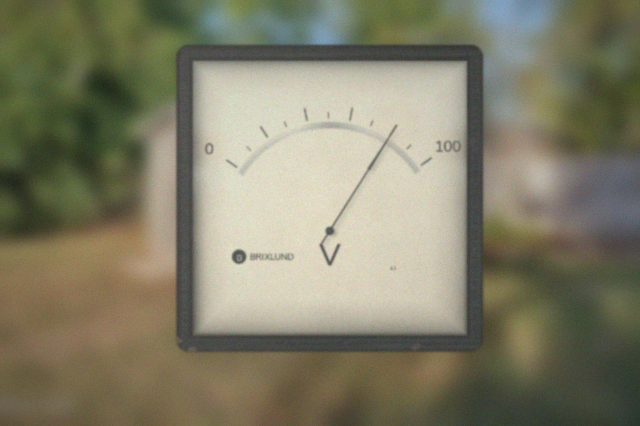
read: 80 V
